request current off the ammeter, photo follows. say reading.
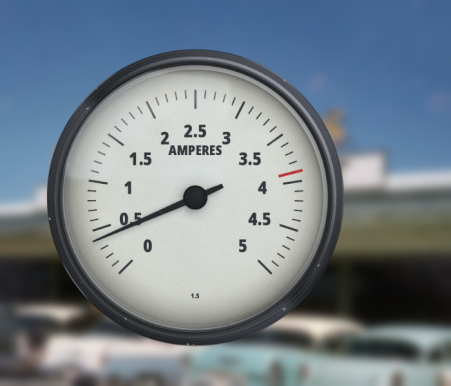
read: 0.4 A
